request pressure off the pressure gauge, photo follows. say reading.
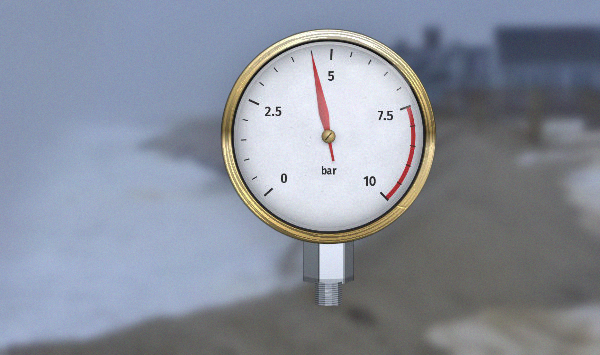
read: 4.5 bar
